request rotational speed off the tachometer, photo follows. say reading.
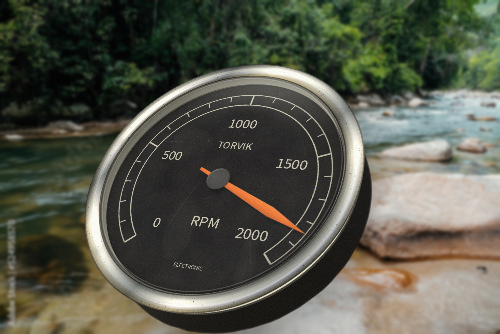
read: 1850 rpm
